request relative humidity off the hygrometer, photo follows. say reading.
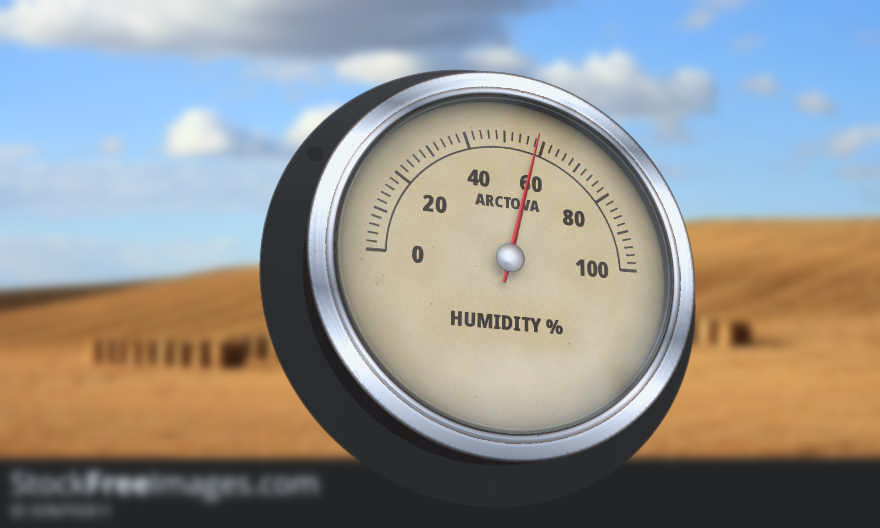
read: 58 %
